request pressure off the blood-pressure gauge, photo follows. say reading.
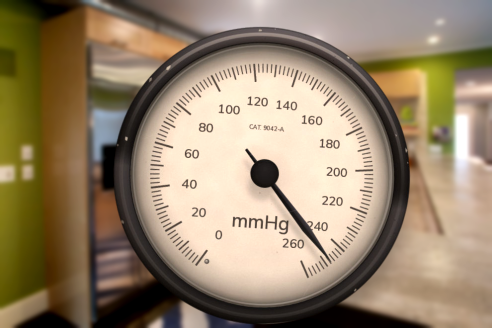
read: 248 mmHg
